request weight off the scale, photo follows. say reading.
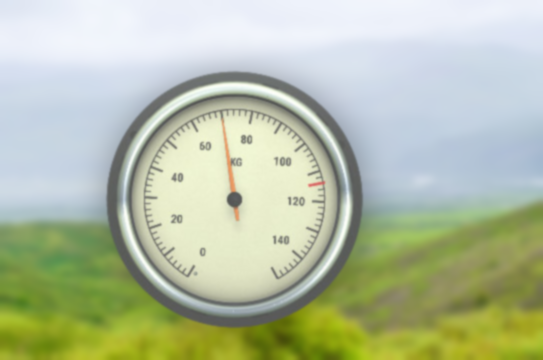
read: 70 kg
